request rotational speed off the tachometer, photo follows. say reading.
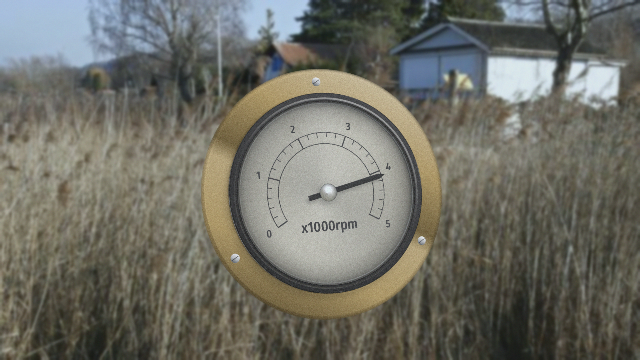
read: 4100 rpm
